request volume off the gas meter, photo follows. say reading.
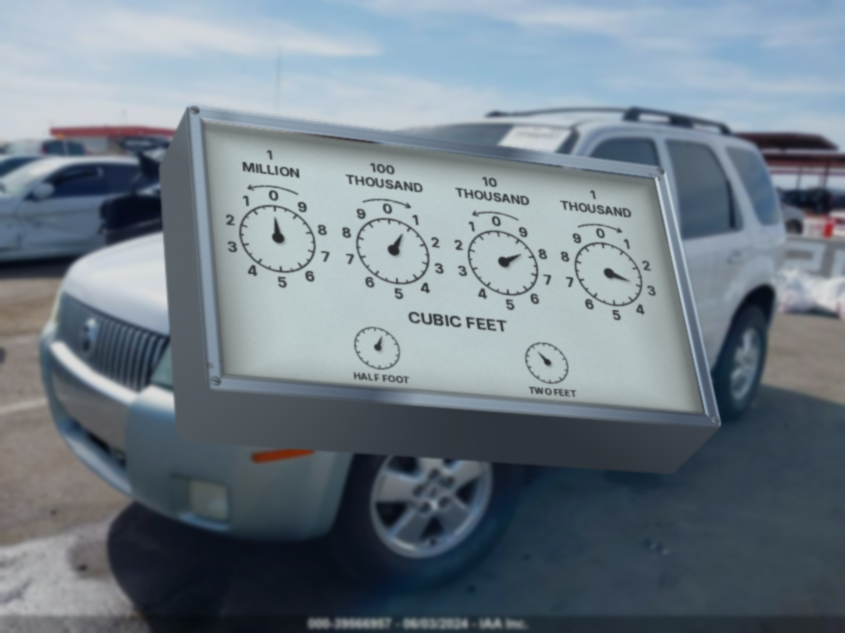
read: 8300 ft³
